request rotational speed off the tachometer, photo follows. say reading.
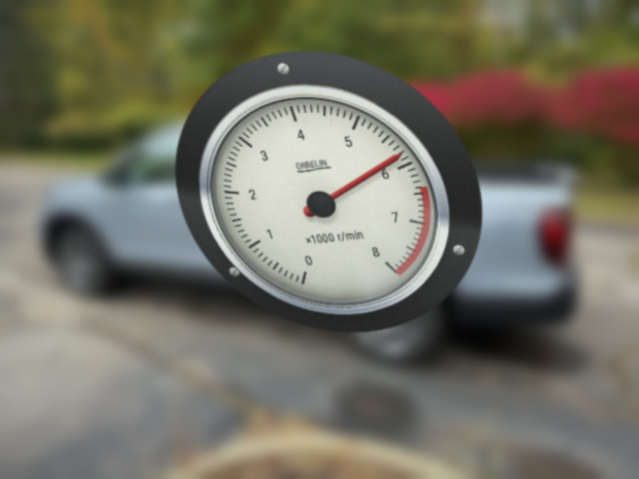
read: 5800 rpm
